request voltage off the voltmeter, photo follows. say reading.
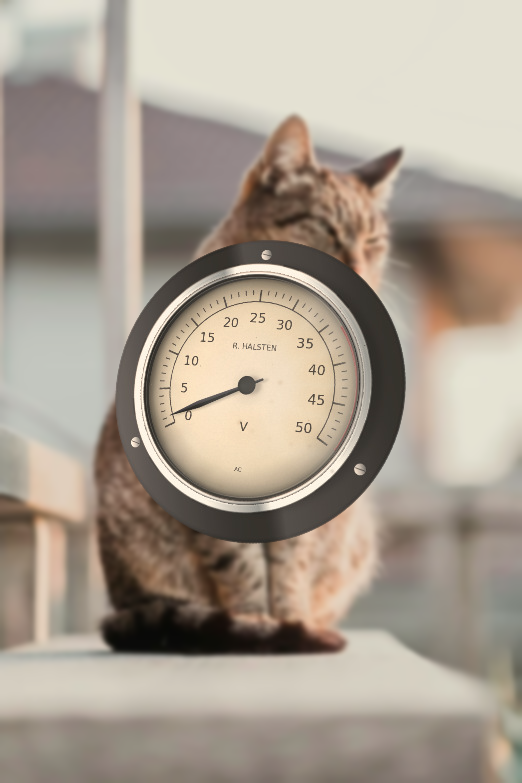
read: 1 V
